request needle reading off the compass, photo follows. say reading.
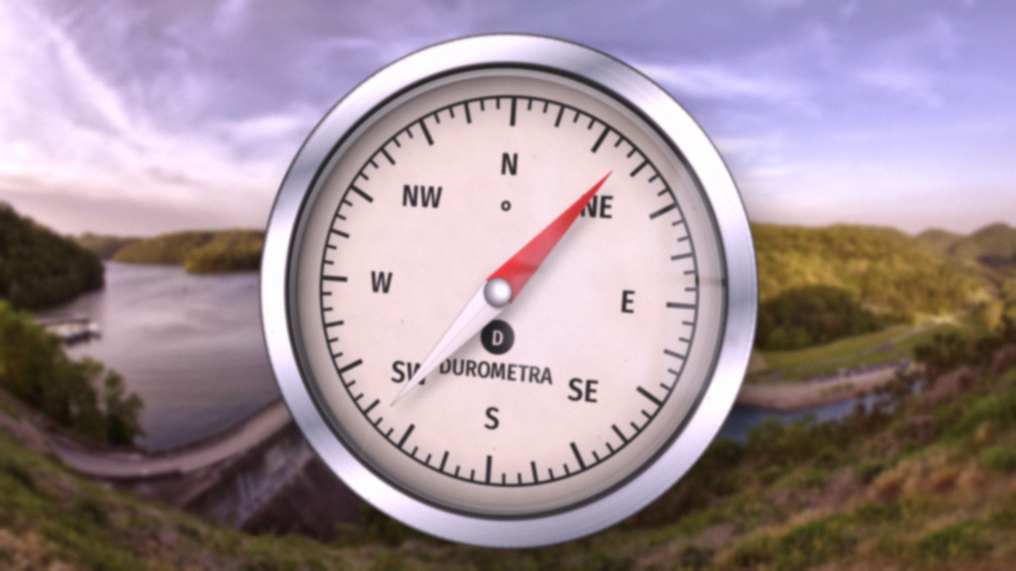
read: 40 °
